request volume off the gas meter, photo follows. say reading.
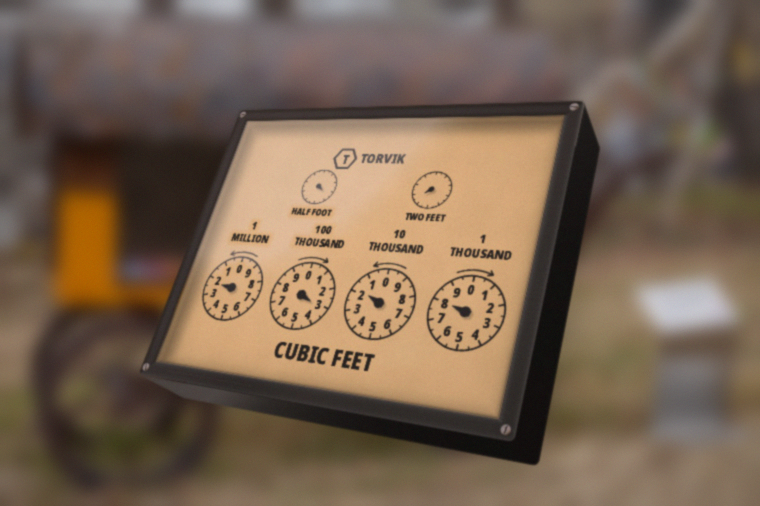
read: 231800 ft³
